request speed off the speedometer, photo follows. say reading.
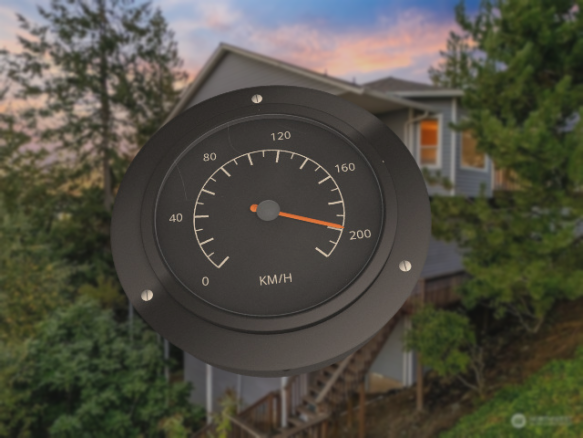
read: 200 km/h
